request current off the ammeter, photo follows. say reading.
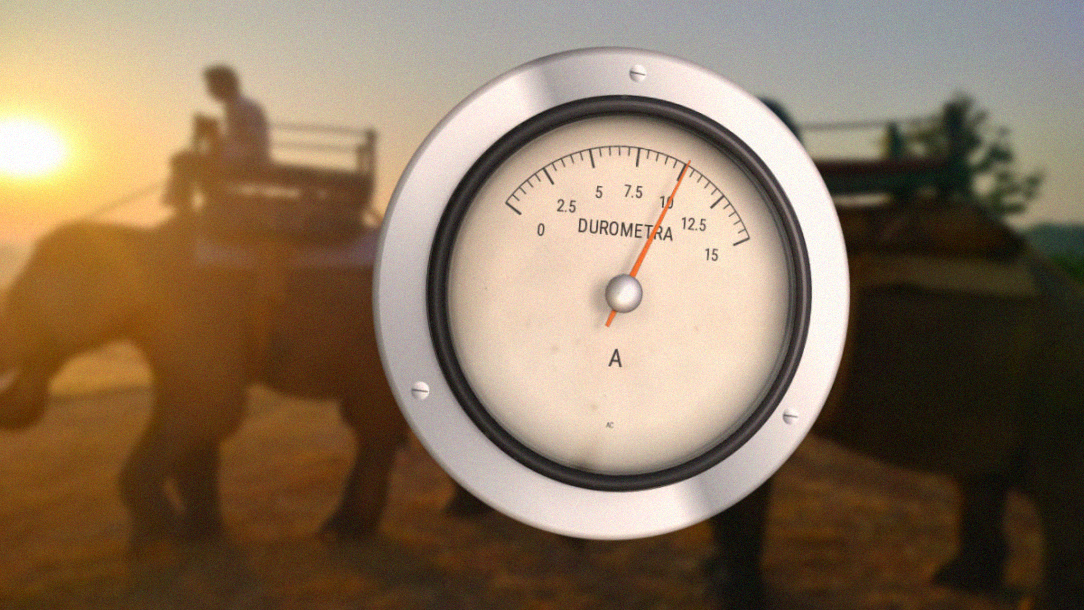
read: 10 A
